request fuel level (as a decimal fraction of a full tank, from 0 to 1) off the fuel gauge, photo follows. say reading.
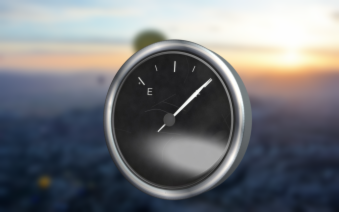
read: 1
